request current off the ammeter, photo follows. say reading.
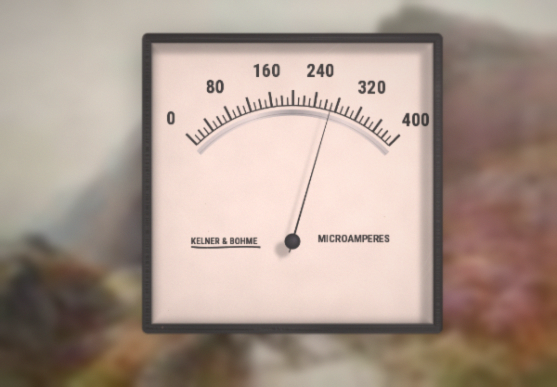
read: 270 µA
